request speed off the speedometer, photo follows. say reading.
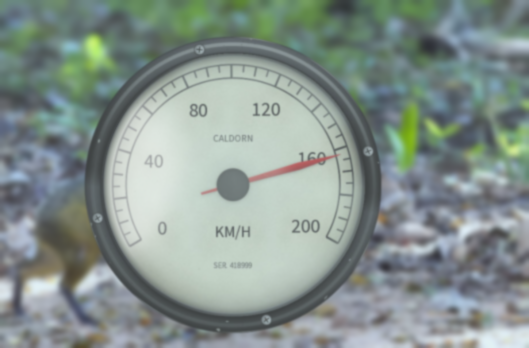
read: 162.5 km/h
